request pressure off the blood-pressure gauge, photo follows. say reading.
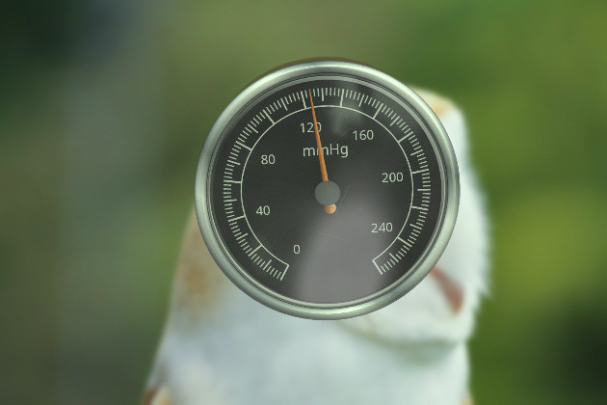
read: 124 mmHg
